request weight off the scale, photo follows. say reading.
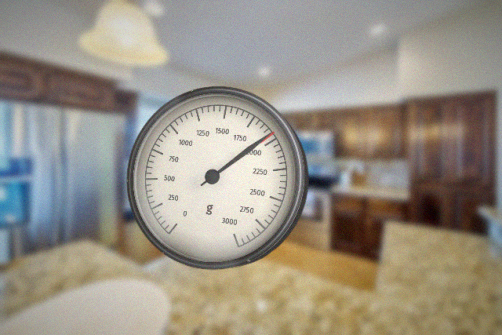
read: 1950 g
